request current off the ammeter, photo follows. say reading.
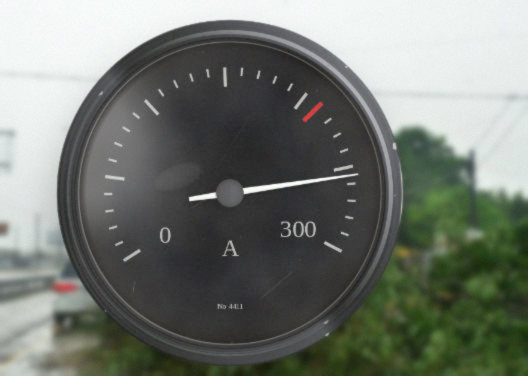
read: 255 A
